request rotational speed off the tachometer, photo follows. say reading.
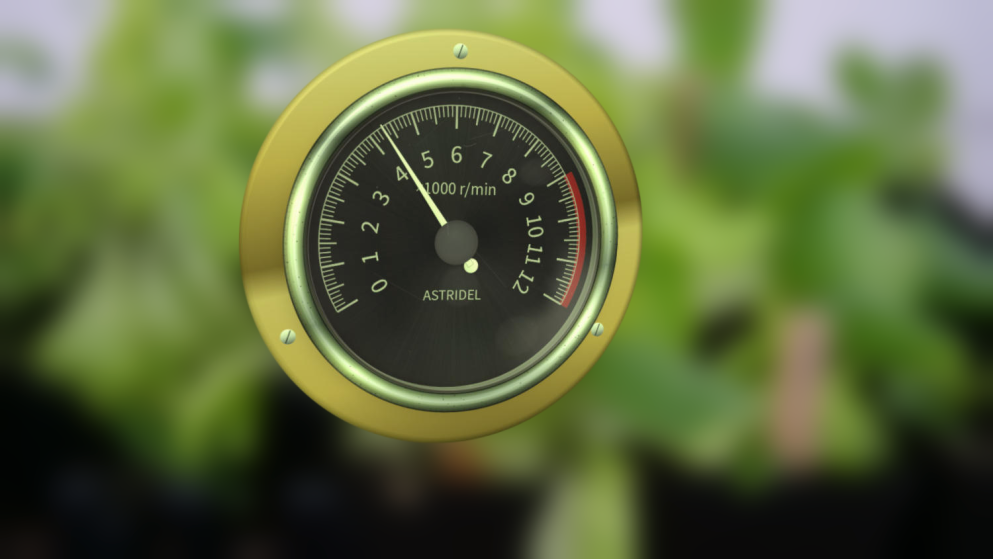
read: 4300 rpm
